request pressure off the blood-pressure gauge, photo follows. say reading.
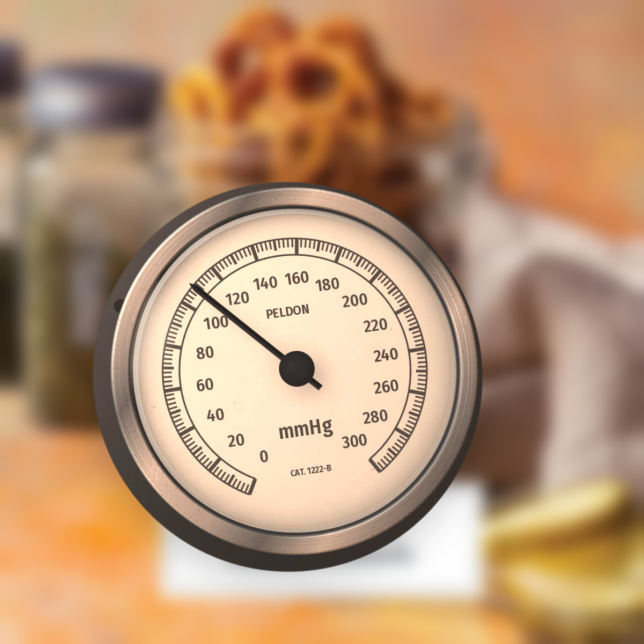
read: 108 mmHg
